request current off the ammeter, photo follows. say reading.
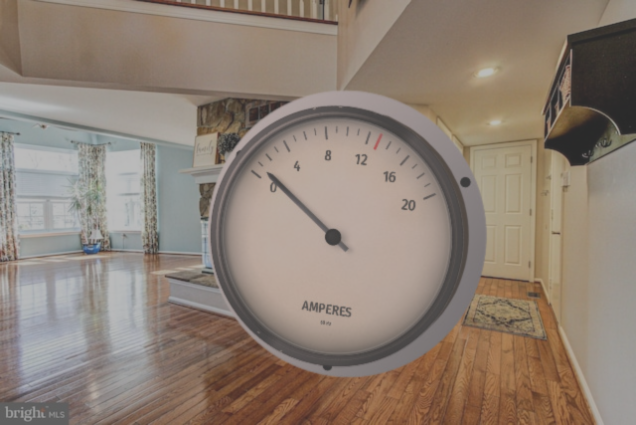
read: 1 A
